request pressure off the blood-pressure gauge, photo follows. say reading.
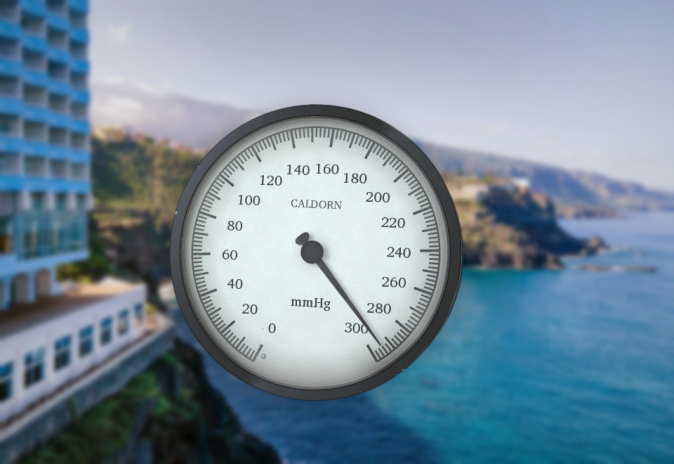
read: 294 mmHg
